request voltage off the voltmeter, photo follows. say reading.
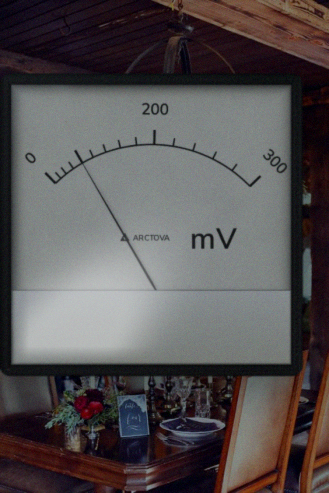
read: 100 mV
